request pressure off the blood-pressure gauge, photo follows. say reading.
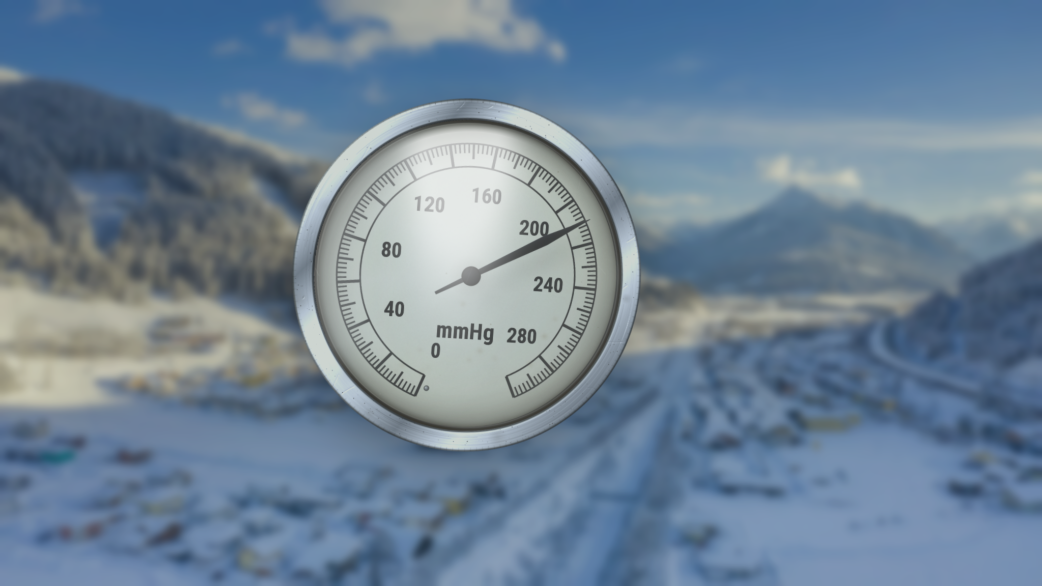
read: 210 mmHg
